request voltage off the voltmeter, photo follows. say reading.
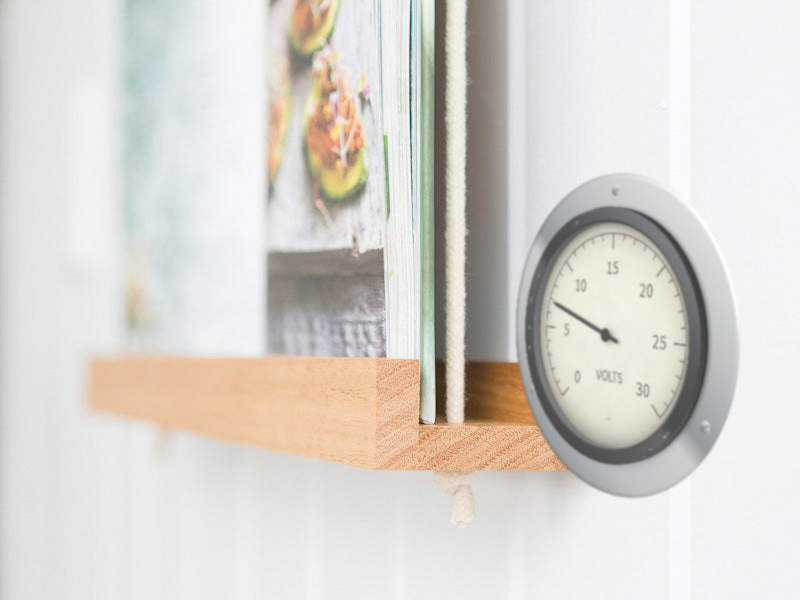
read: 7 V
